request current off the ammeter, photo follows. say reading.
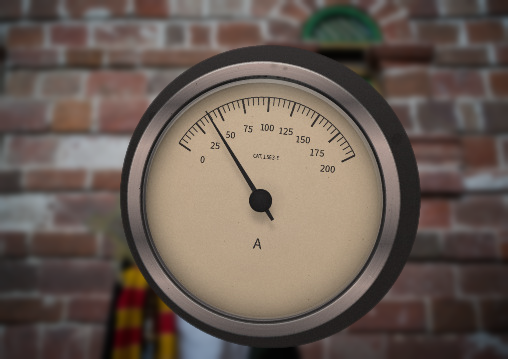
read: 40 A
